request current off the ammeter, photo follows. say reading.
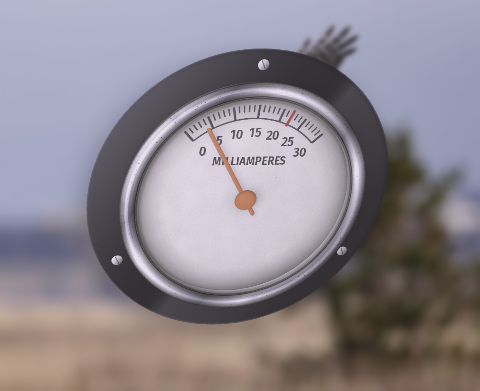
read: 4 mA
